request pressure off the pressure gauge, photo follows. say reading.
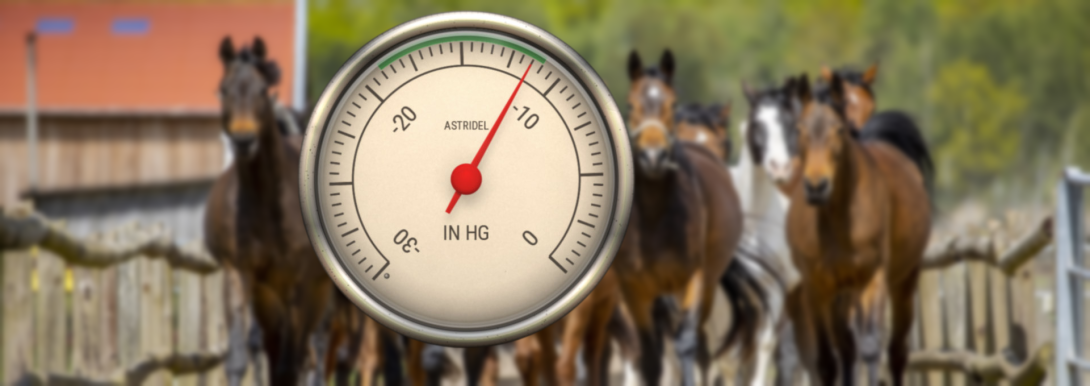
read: -11.5 inHg
